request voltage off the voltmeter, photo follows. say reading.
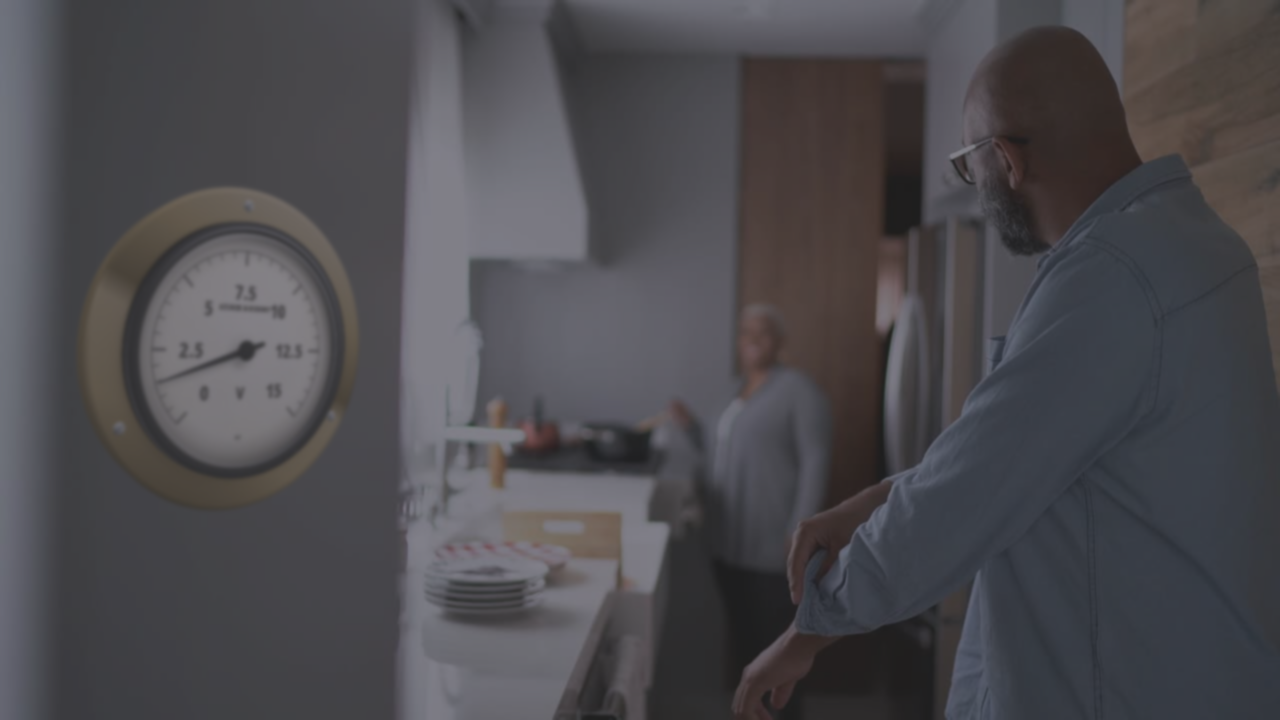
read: 1.5 V
